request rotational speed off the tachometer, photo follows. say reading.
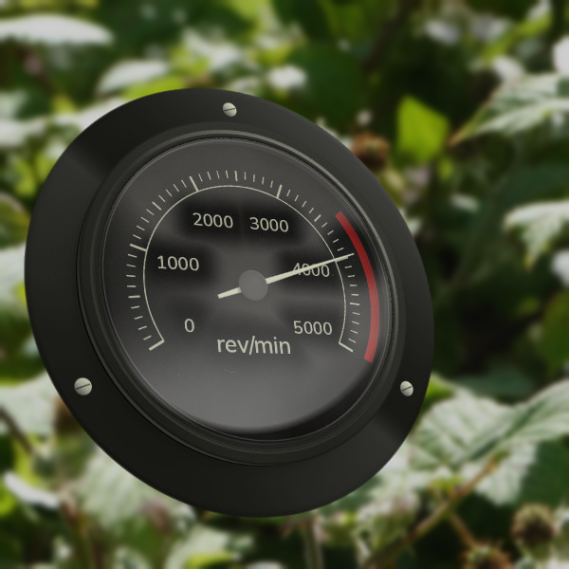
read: 4000 rpm
